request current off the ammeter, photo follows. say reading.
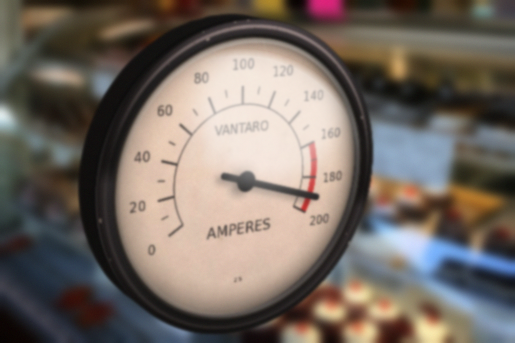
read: 190 A
